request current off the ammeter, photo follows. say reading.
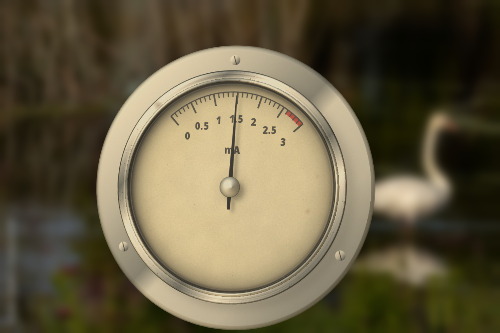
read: 1.5 mA
